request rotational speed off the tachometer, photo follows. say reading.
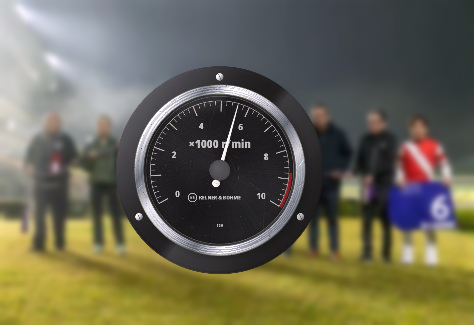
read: 5600 rpm
